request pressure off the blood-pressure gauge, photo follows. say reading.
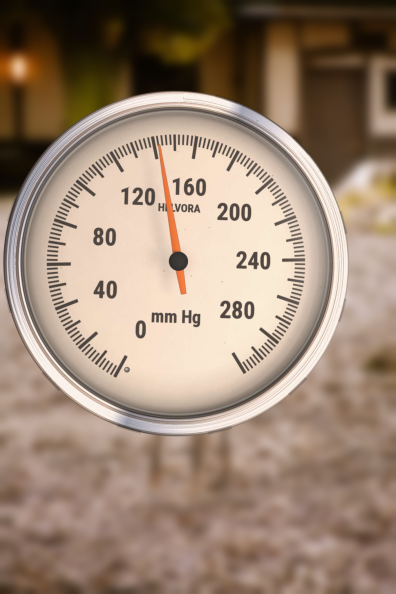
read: 142 mmHg
